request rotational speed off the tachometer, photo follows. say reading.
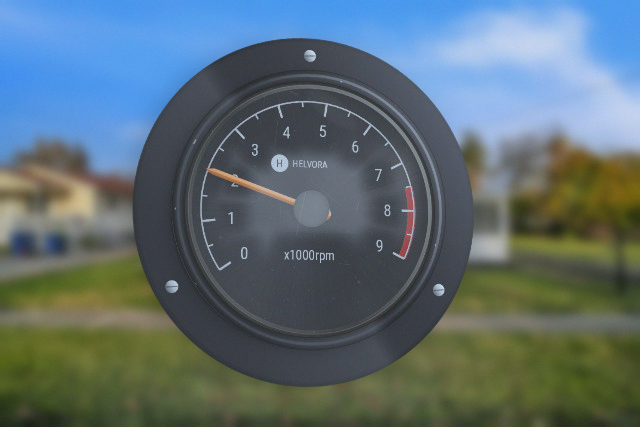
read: 2000 rpm
